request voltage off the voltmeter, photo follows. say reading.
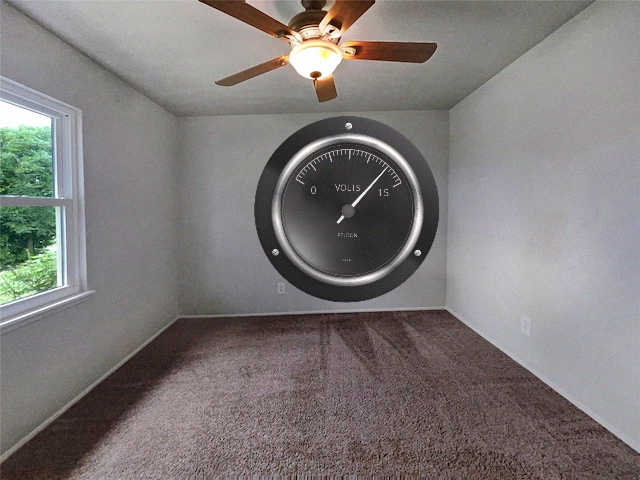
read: 12.5 V
